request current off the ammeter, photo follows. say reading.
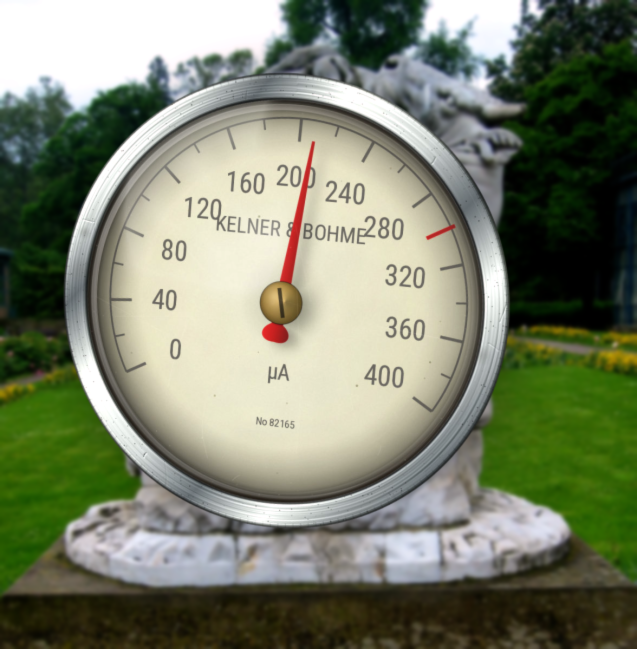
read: 210 µA
